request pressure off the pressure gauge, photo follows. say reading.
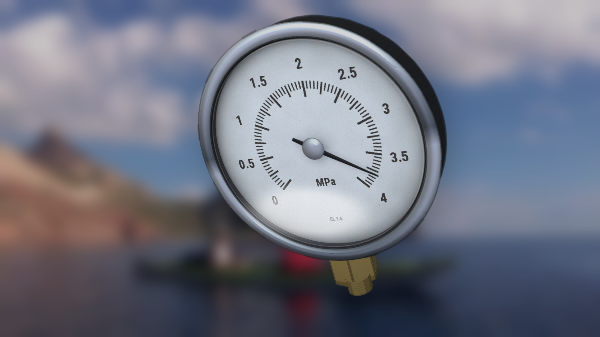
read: 3.75 MPa
